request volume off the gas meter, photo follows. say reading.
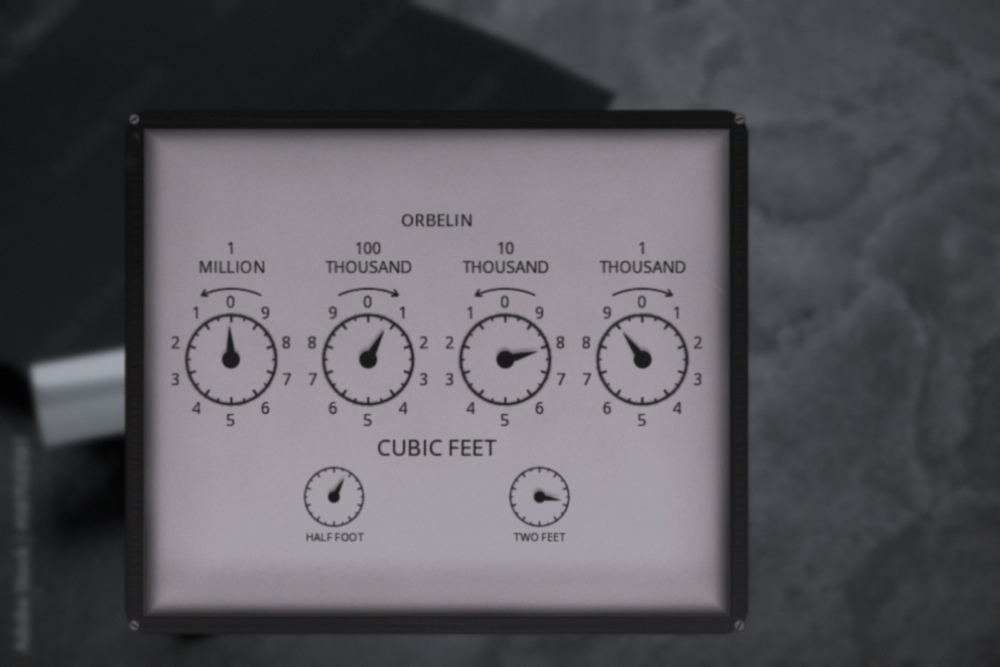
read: 7900 ft³
